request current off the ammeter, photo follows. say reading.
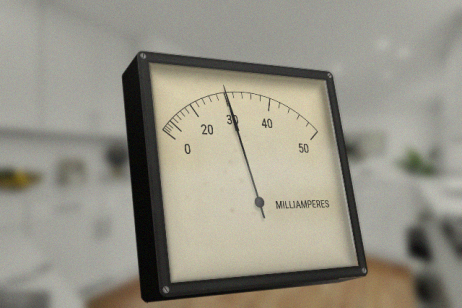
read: 30 mA
